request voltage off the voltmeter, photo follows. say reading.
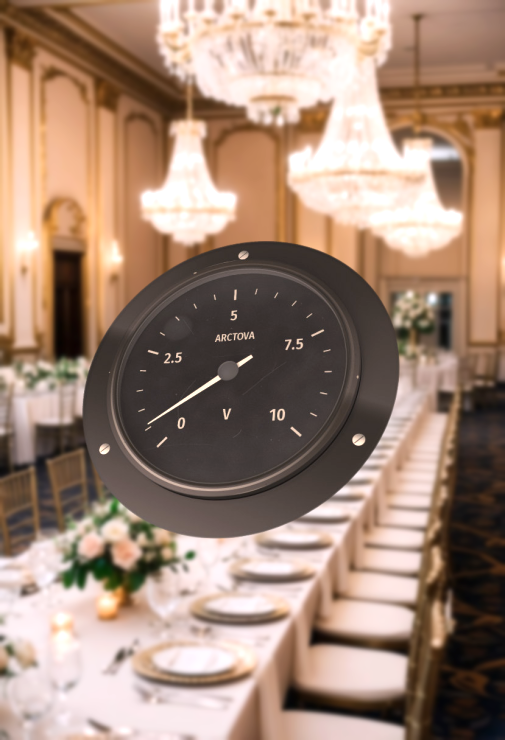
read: 0.5 V
